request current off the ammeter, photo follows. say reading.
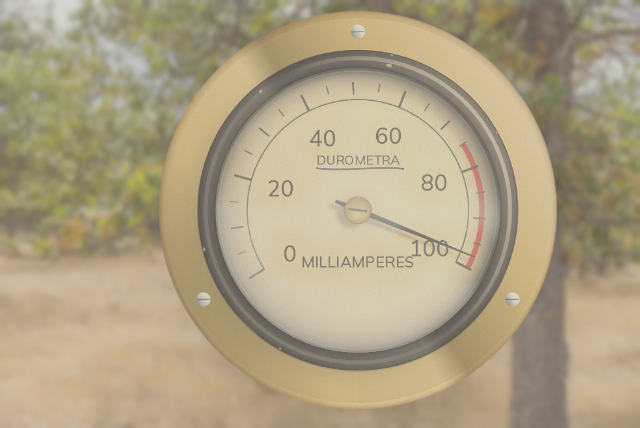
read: 97.5 mA
